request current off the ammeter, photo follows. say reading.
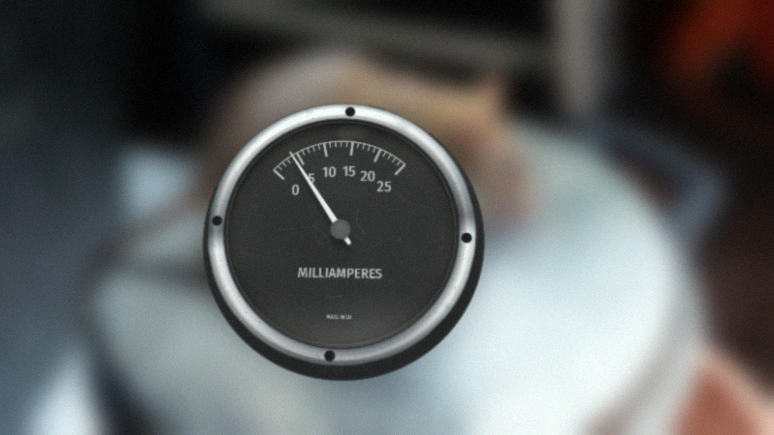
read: 4 mA
